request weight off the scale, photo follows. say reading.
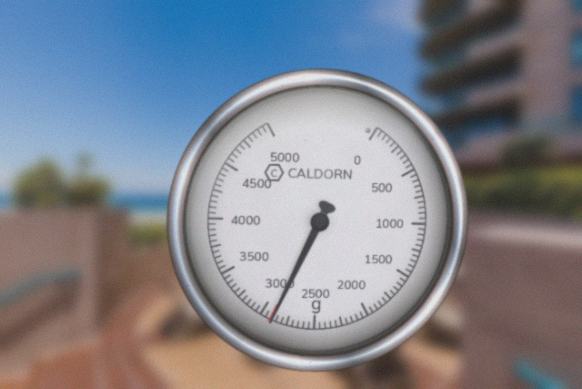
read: 2900 g
